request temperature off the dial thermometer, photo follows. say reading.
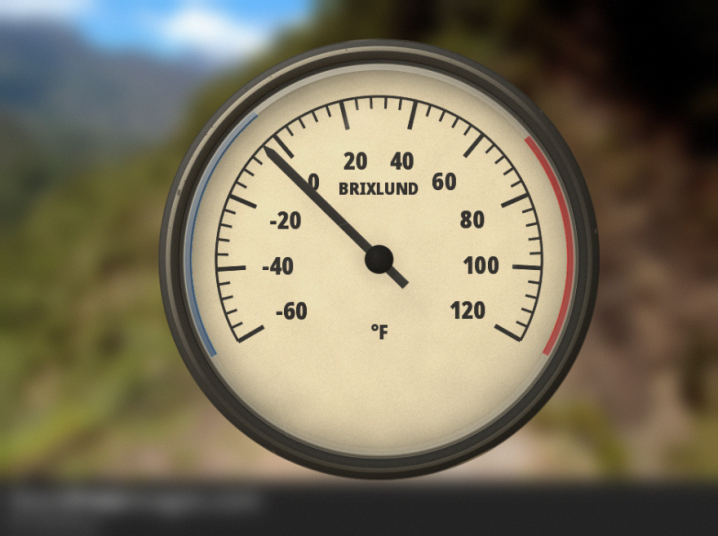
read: -4 °F
